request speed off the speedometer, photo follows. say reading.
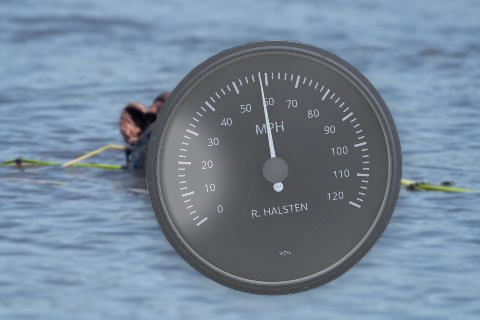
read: 58 mph
